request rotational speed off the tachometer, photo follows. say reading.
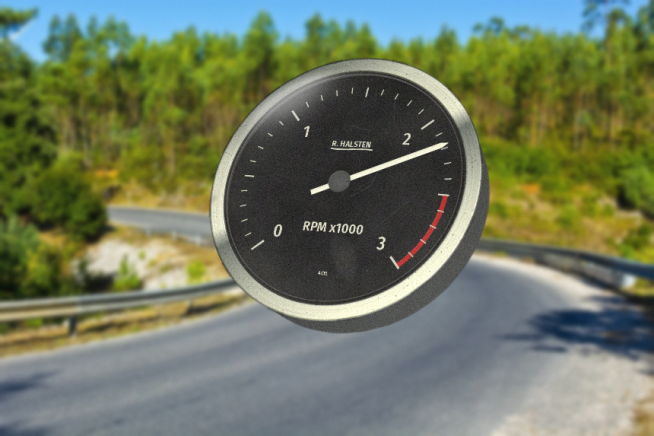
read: 2200 rpm
